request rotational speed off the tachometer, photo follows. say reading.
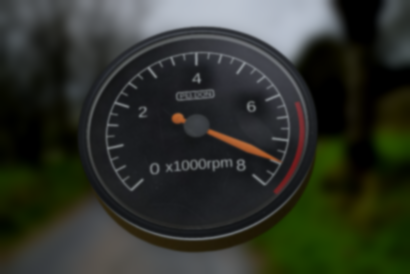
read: 7500 rpm
